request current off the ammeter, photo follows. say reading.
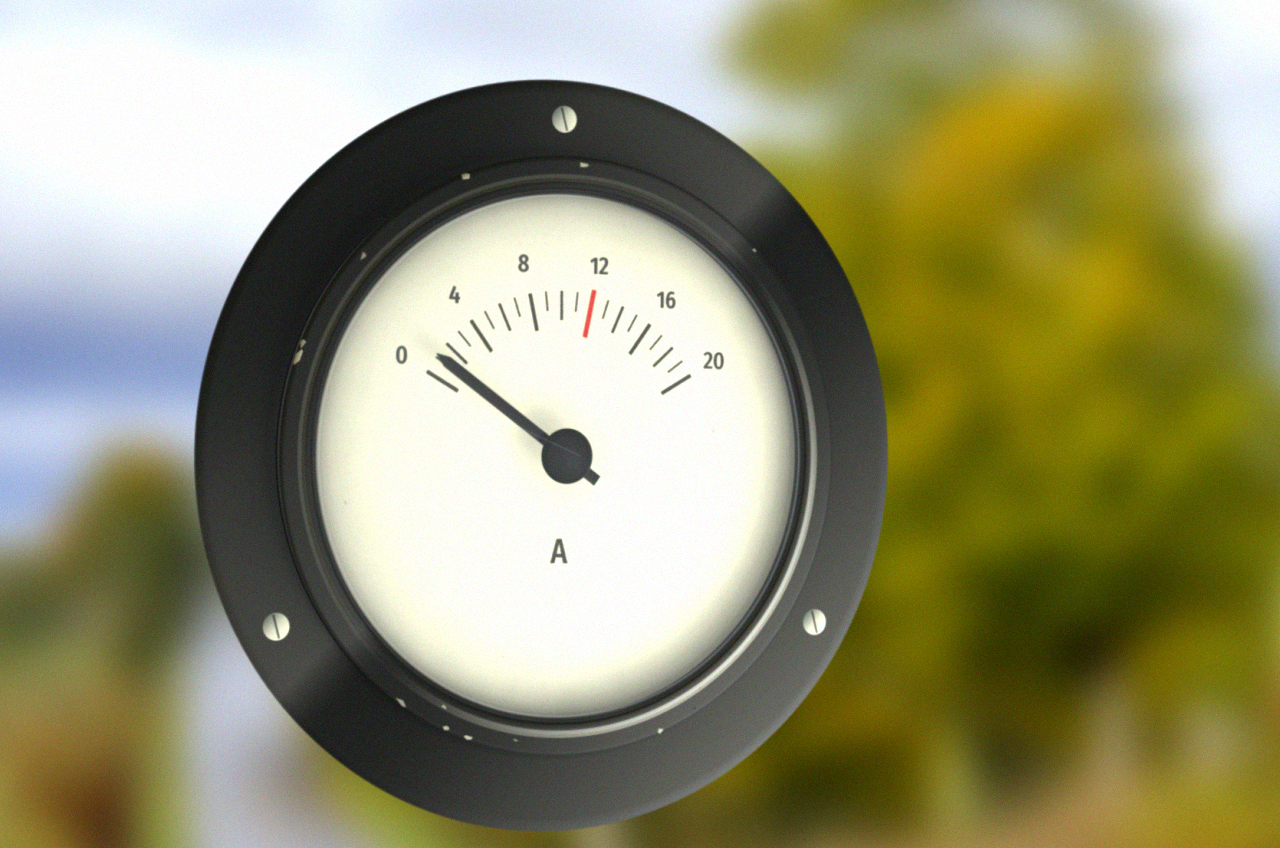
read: 1 A
